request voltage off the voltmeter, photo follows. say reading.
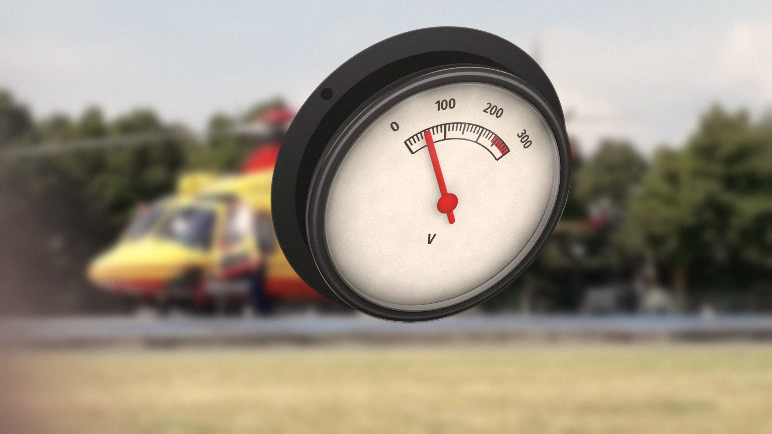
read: 50 V
